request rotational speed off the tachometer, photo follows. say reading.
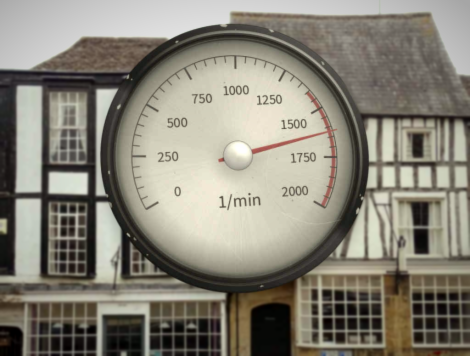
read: 1625 rpm
